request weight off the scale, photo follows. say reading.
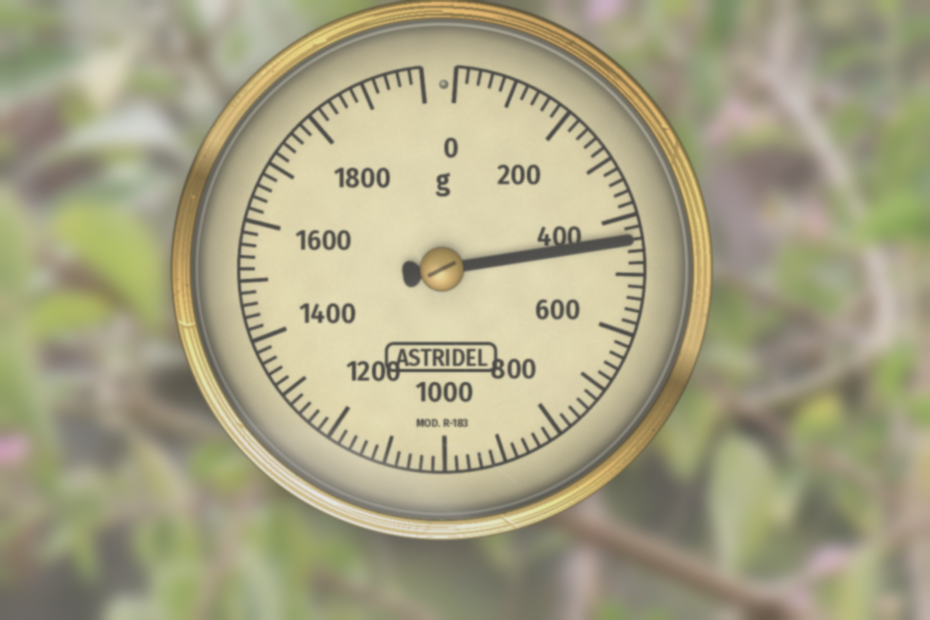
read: 440 g
